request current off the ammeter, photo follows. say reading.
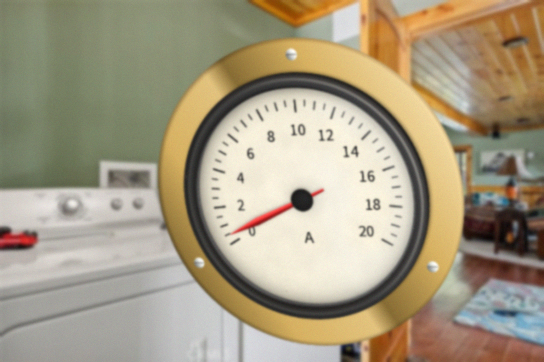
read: 0.5 A
